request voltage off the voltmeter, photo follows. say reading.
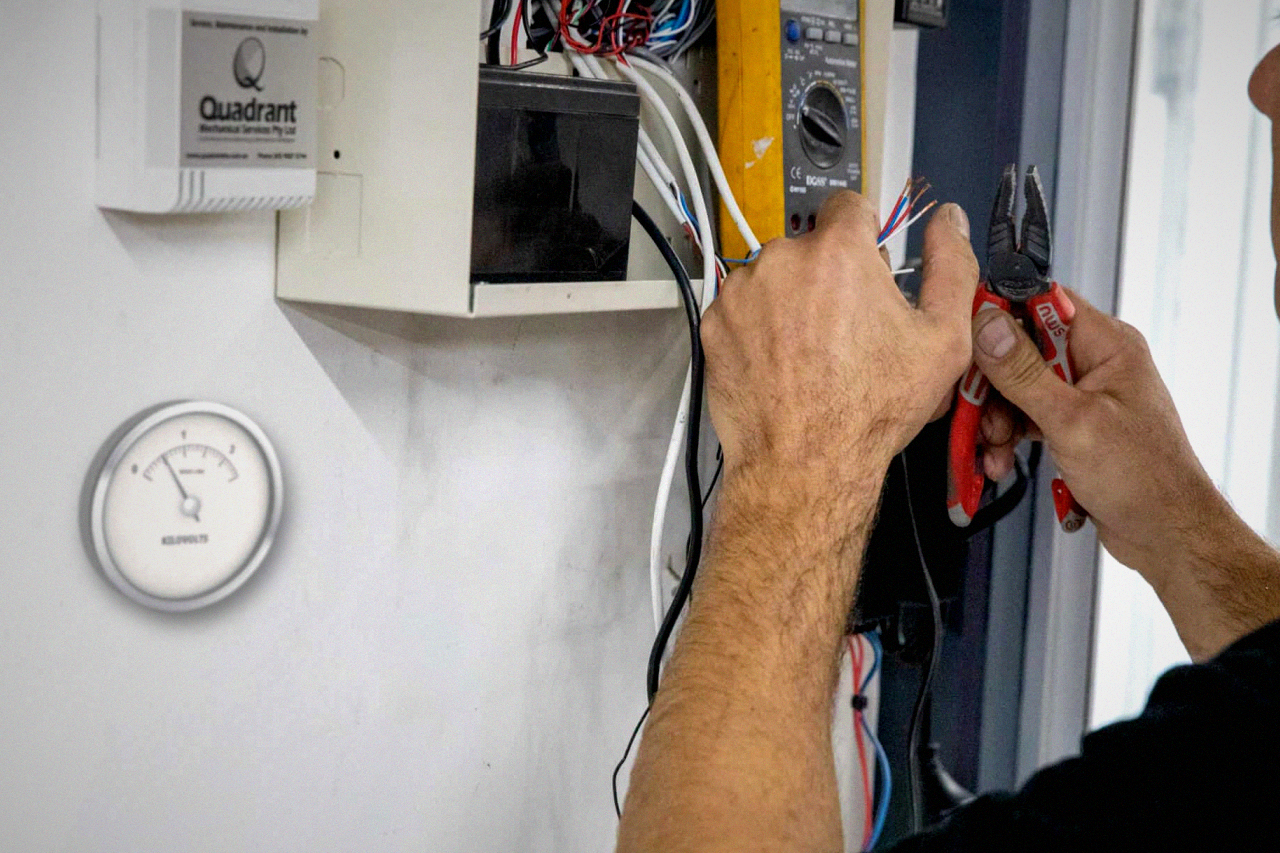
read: 0.5 kV
